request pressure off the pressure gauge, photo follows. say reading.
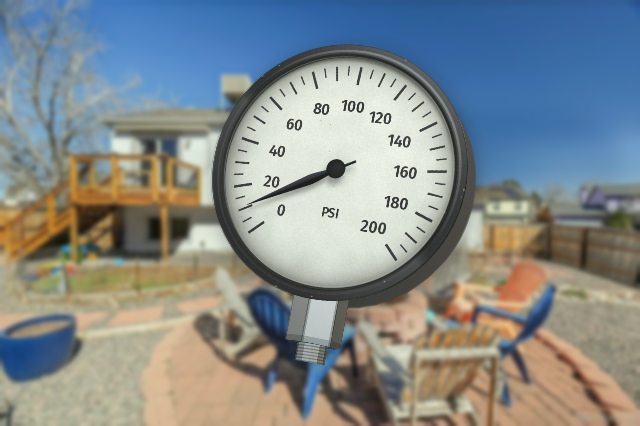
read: 10 psi
